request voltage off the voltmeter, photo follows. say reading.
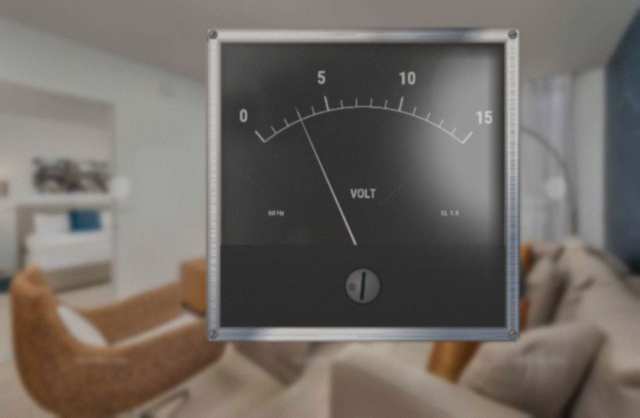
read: 3 V
